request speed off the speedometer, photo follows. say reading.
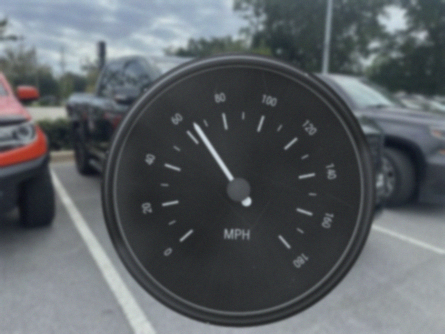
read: 65 mph
